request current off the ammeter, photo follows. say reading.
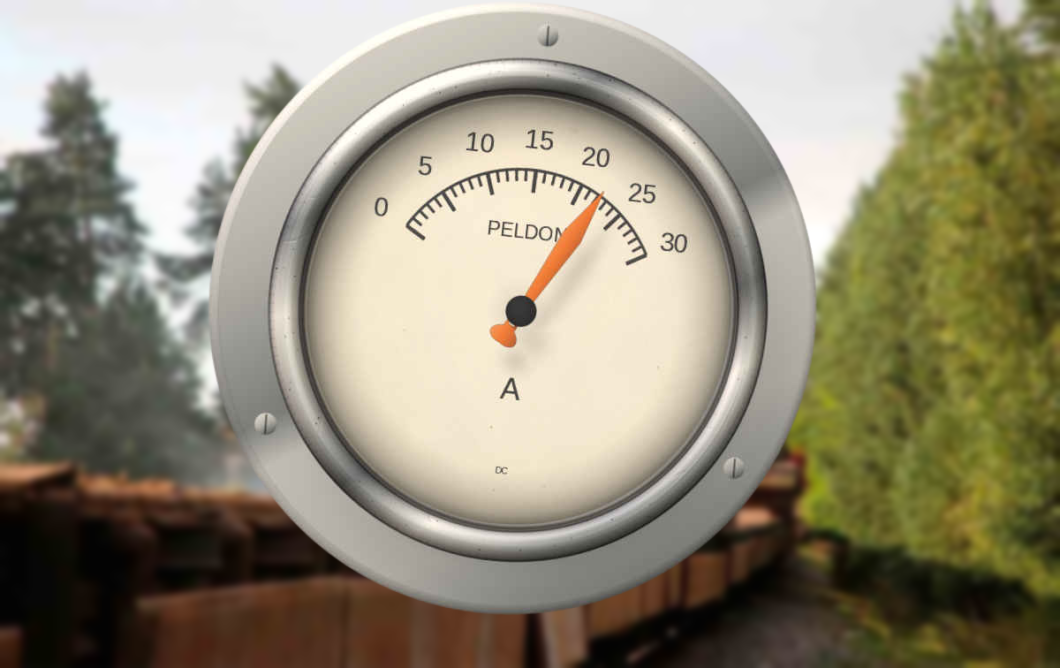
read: 22 A
